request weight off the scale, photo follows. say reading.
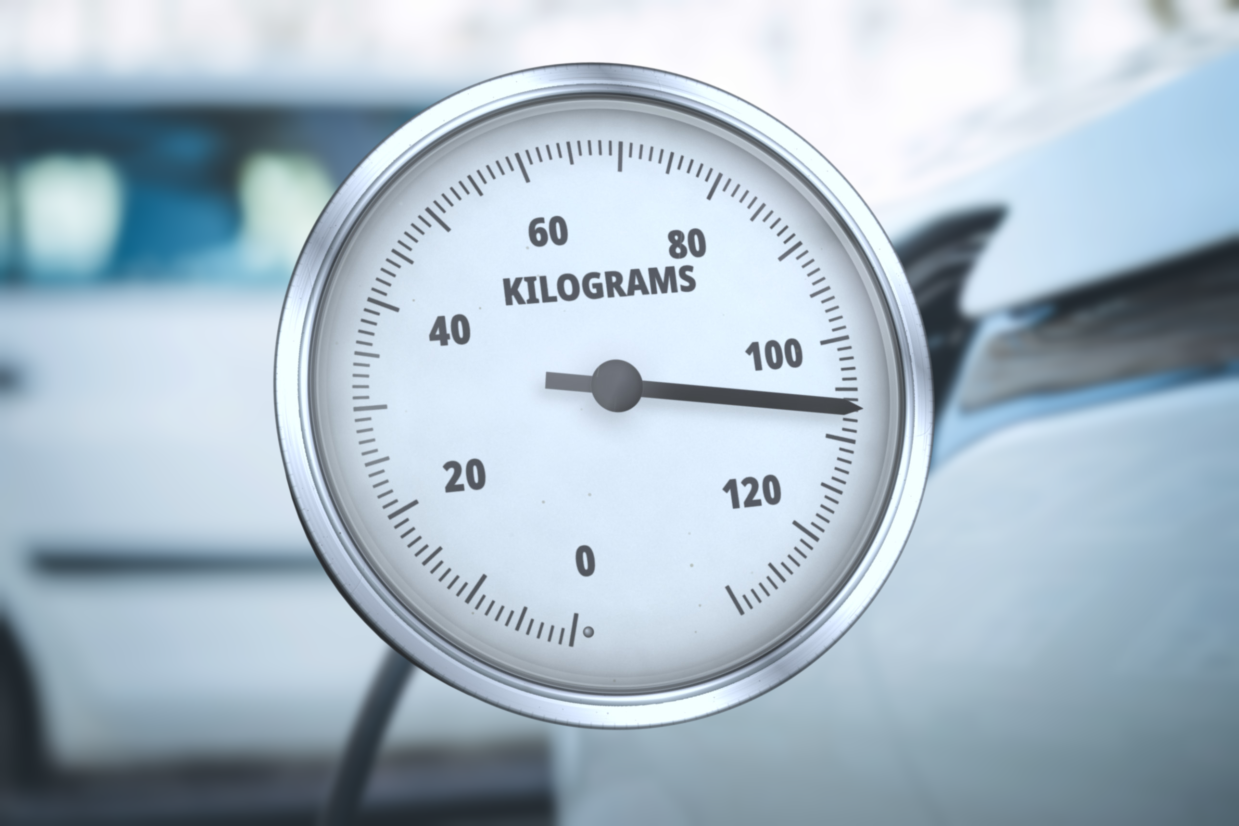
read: 107 kg
